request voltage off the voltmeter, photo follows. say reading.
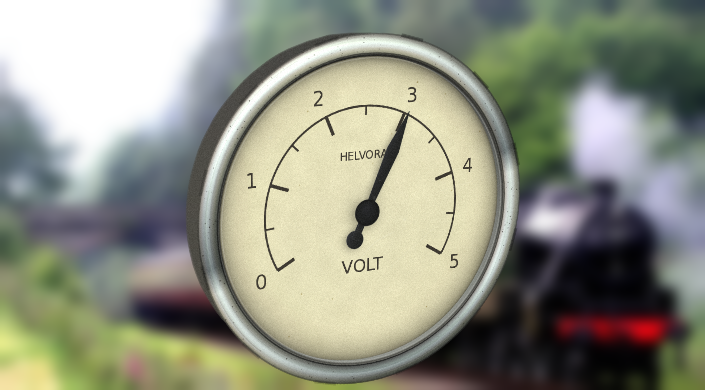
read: 3 V
